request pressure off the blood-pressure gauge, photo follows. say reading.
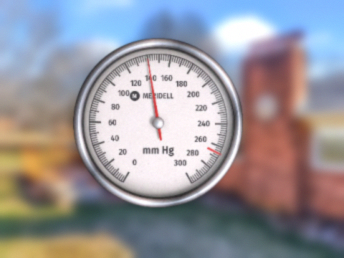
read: 140 mmHg
